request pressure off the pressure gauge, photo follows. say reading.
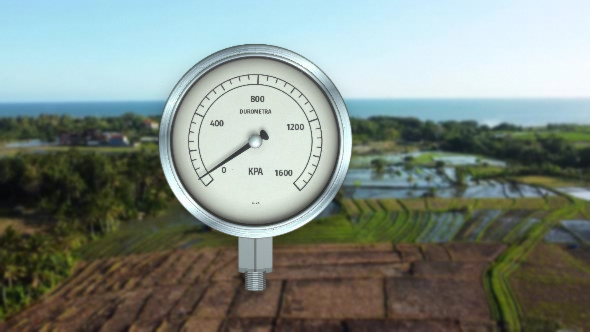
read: 50 kPa
